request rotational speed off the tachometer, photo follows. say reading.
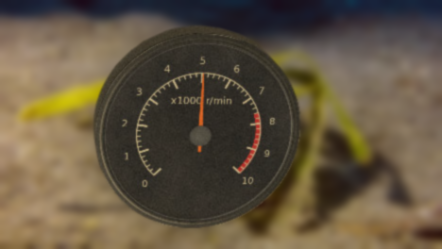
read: 5000 rpm
